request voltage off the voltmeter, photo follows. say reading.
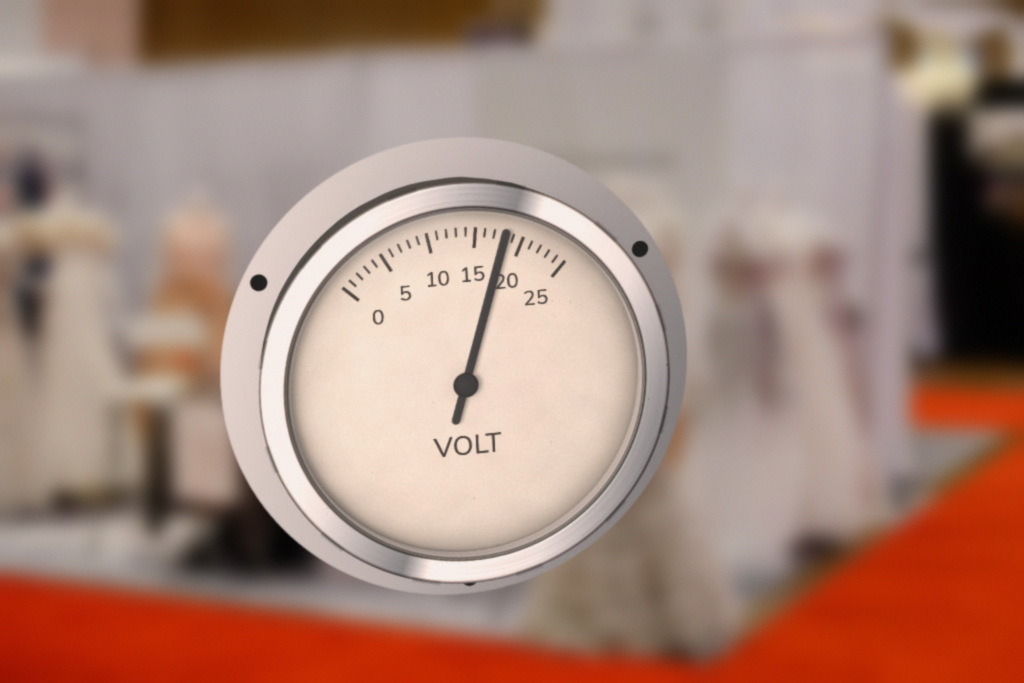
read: 18 V
